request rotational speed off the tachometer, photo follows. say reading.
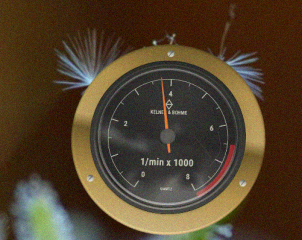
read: 3750 rpm
